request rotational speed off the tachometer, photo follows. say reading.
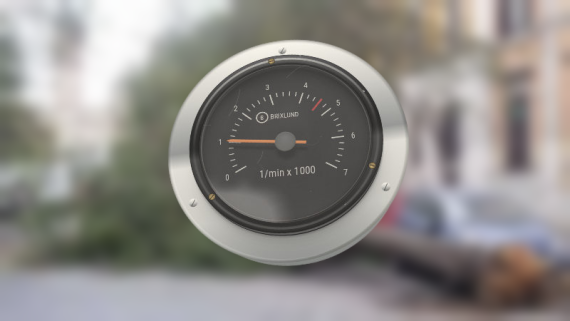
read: 1000 rpm
